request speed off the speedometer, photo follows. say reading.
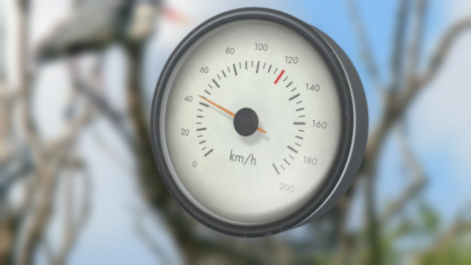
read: 45 km/h
